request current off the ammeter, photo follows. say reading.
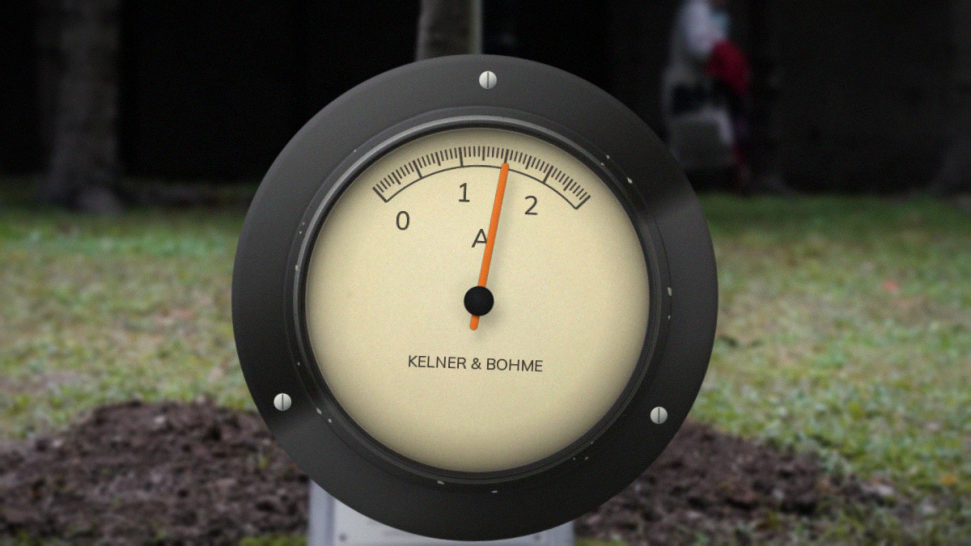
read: 1.5 A
